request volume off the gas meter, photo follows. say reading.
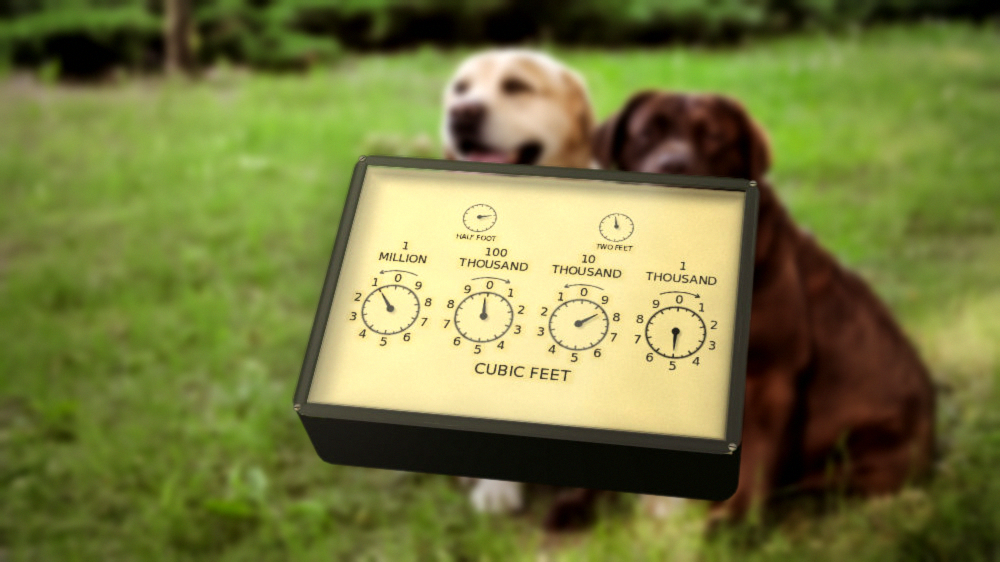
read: 98500 ft³
